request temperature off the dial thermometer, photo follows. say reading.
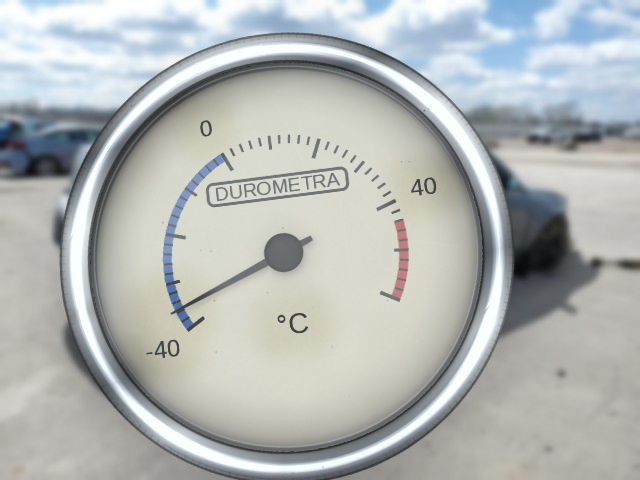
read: -36 °C
